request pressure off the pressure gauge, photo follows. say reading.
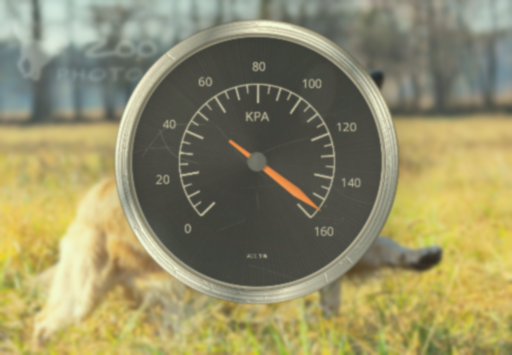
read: 155 kPa
